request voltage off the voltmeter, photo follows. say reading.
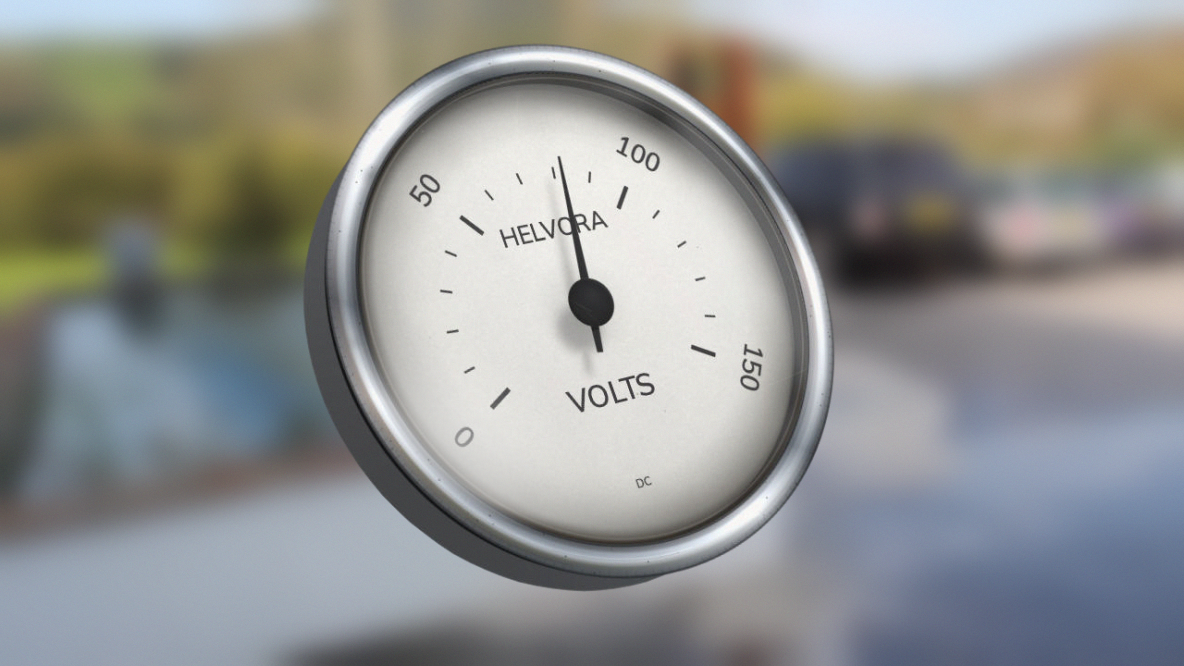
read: 80 V
